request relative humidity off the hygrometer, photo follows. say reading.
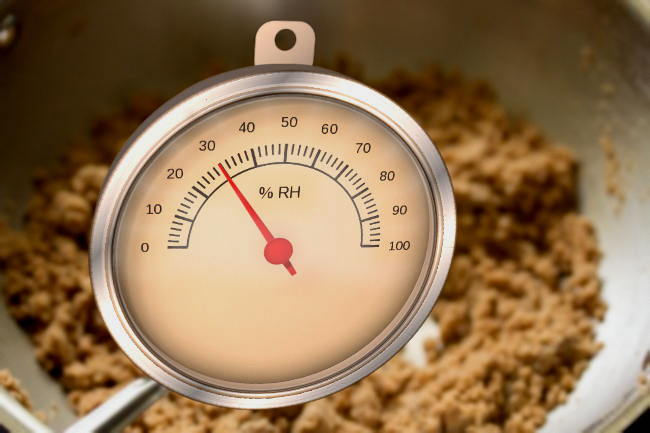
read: 30 %
